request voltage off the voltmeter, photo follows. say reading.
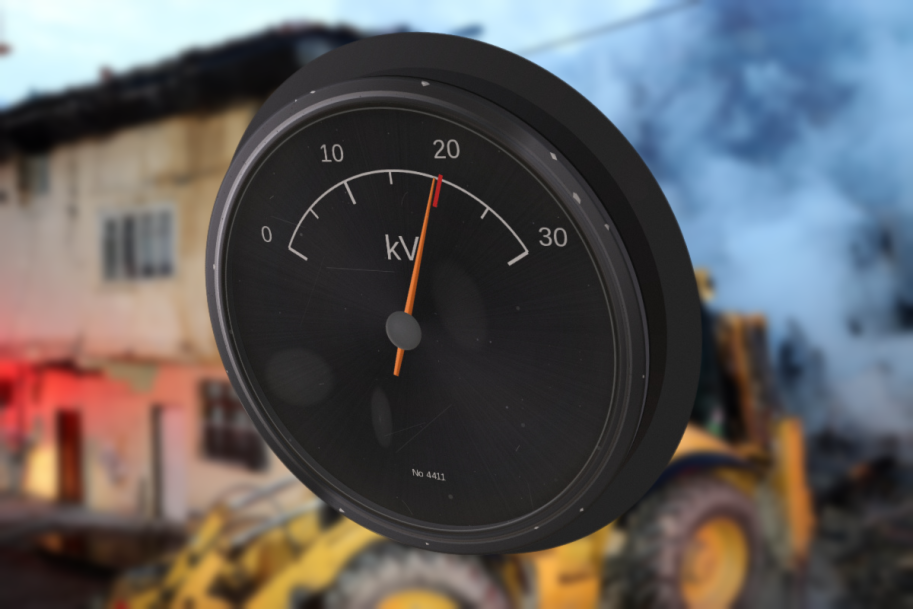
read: 20 kV
